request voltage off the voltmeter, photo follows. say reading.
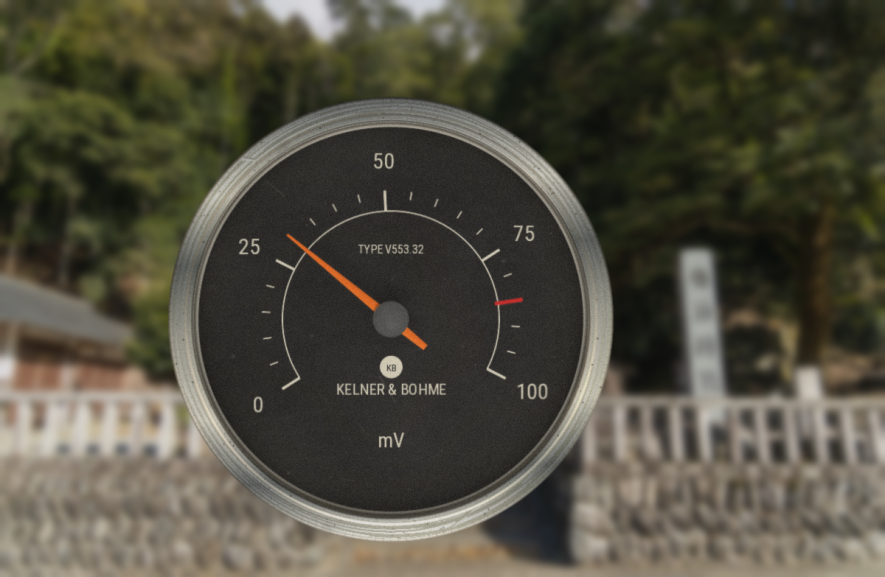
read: 30 mV
